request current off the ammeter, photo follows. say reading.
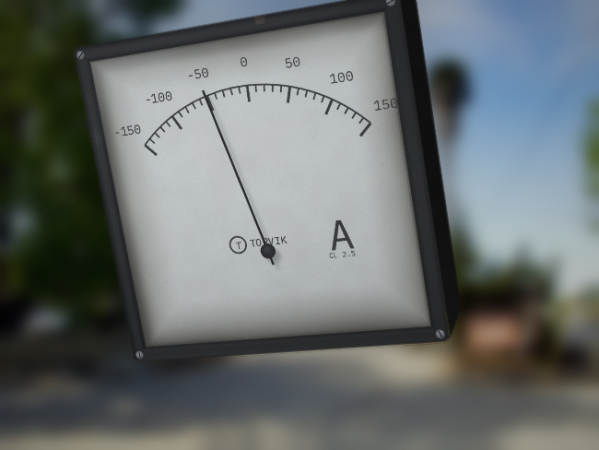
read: -50 A
